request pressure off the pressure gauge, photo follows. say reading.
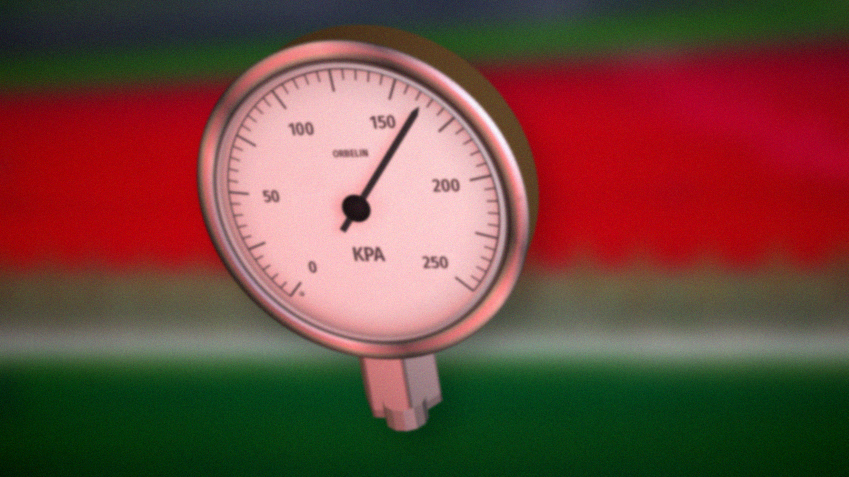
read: 162.5 kPa
